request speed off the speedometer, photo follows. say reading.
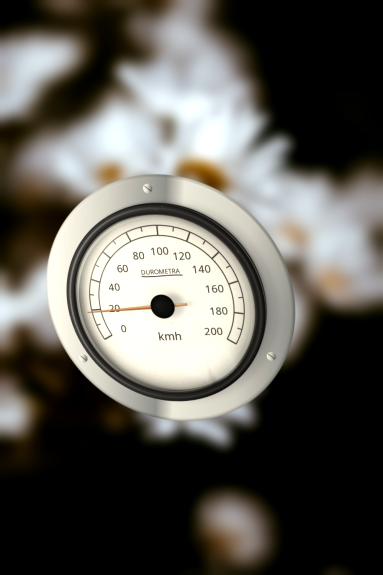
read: 20 km/h
